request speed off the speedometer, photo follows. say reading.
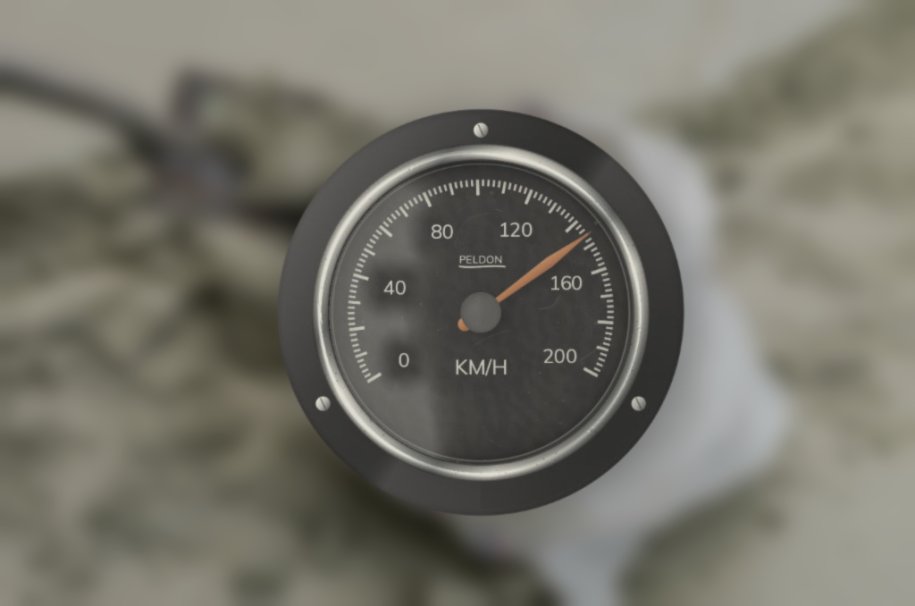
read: 146 km/h
